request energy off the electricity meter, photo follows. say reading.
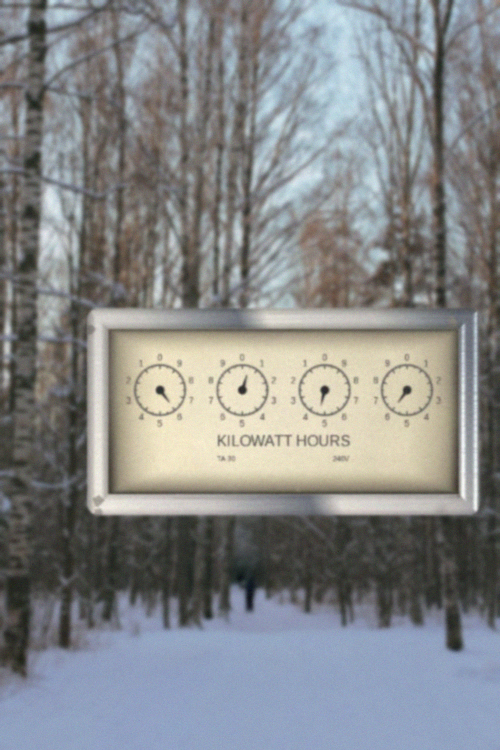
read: 6046 kWh
